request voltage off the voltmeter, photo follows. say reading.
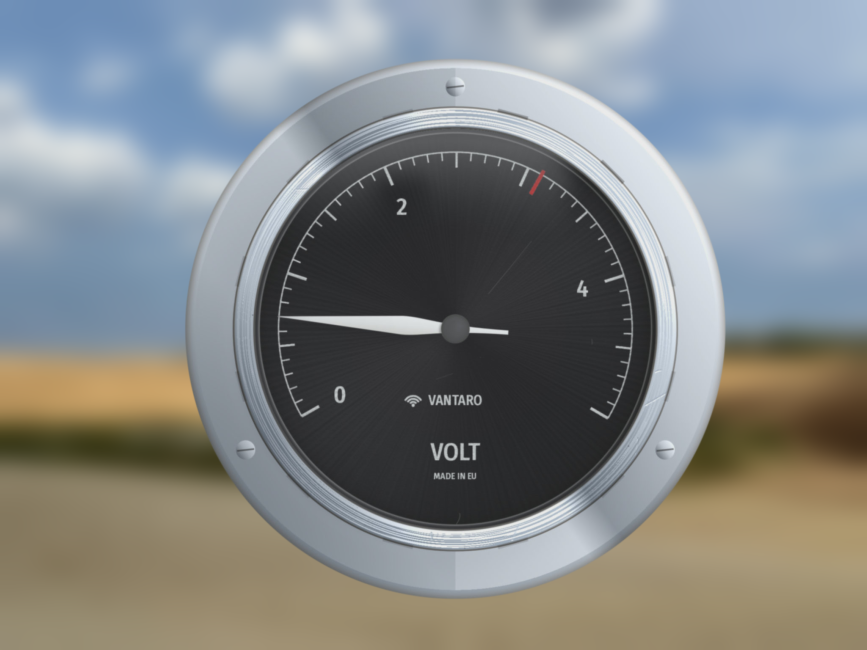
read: 0.7 V
